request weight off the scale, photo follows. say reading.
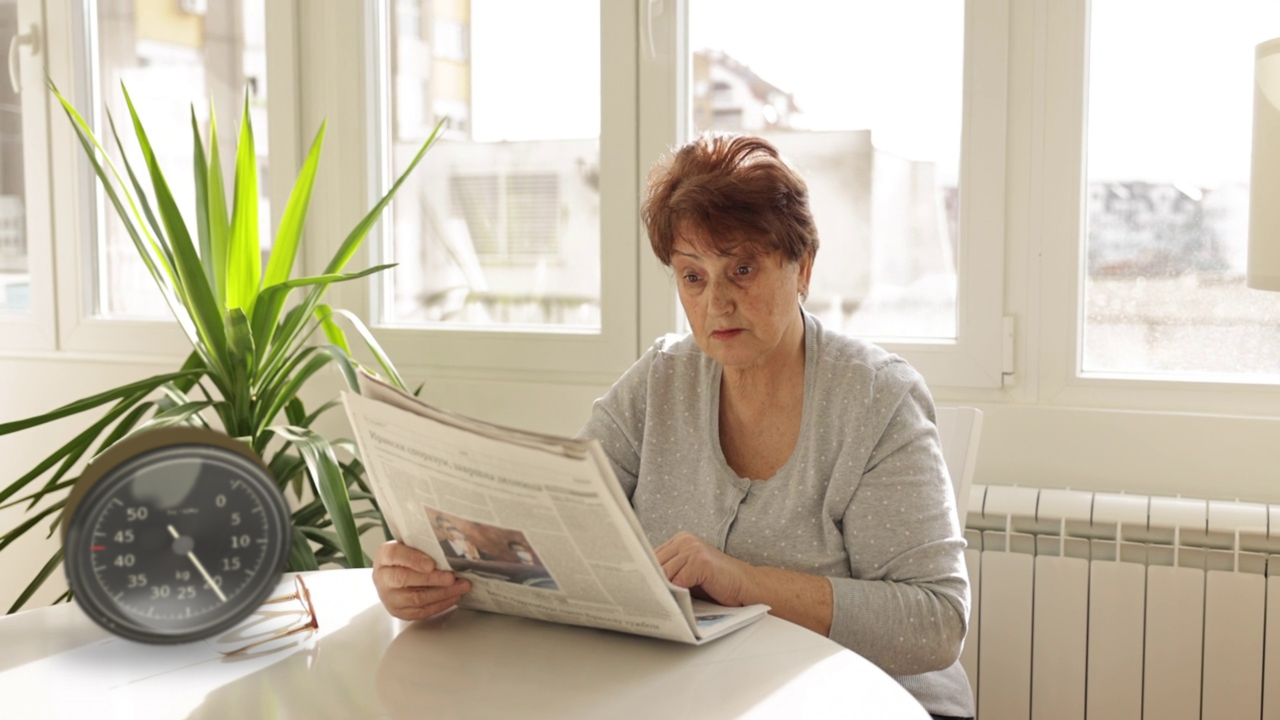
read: 20 kg
